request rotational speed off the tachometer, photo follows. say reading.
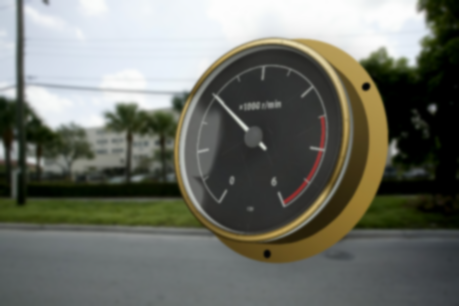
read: 2000 rpm
